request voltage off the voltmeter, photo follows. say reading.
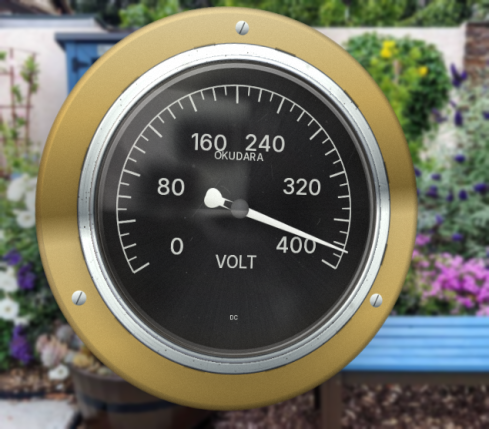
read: 385 V
